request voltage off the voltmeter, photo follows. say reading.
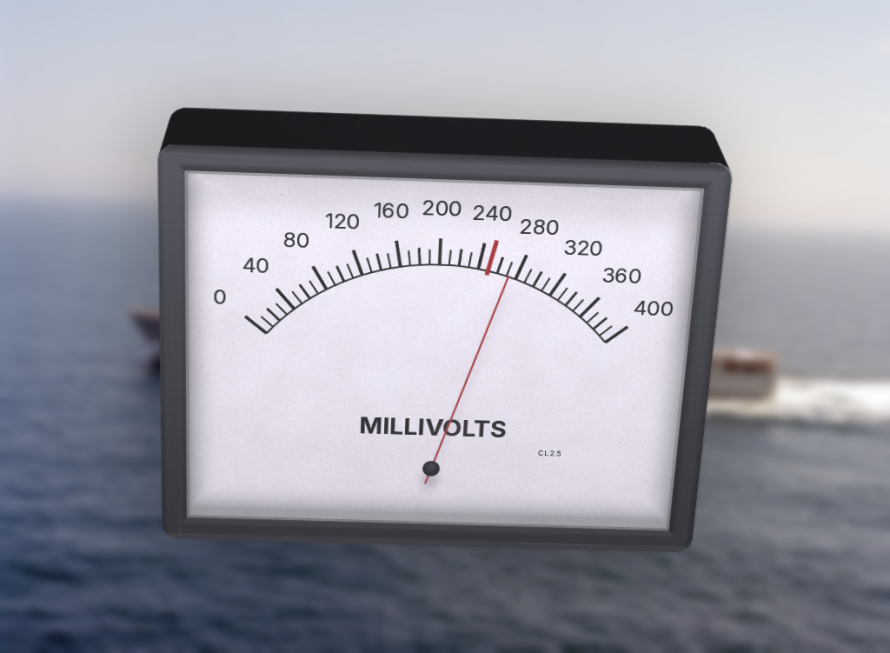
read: 270 mV
